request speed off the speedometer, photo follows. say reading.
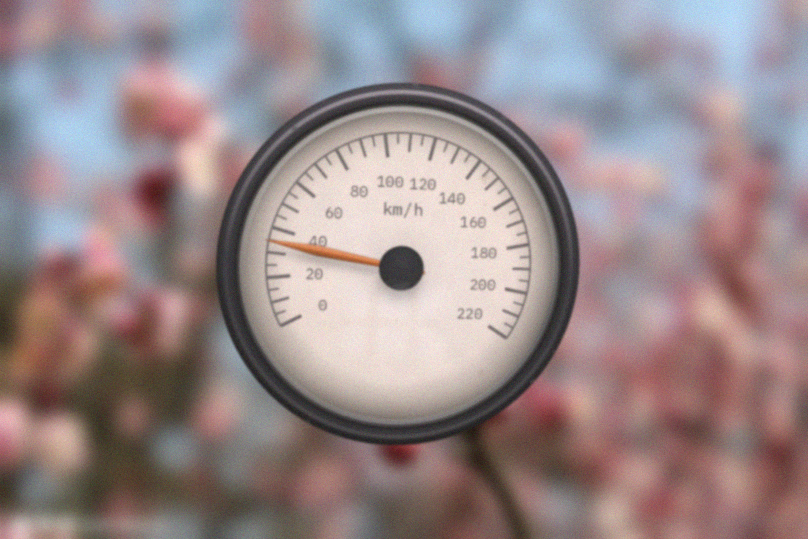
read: 35 km/h
